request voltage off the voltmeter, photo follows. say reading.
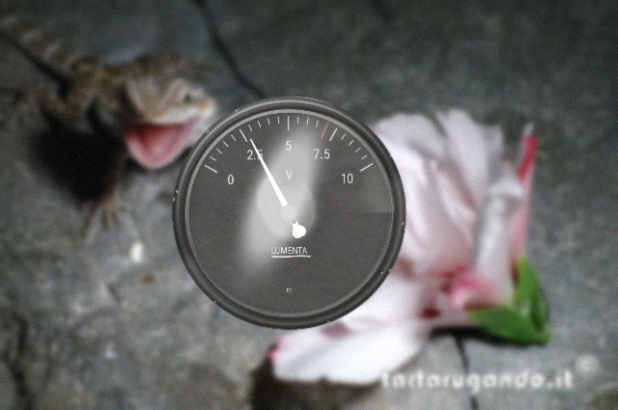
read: 2.75 V
